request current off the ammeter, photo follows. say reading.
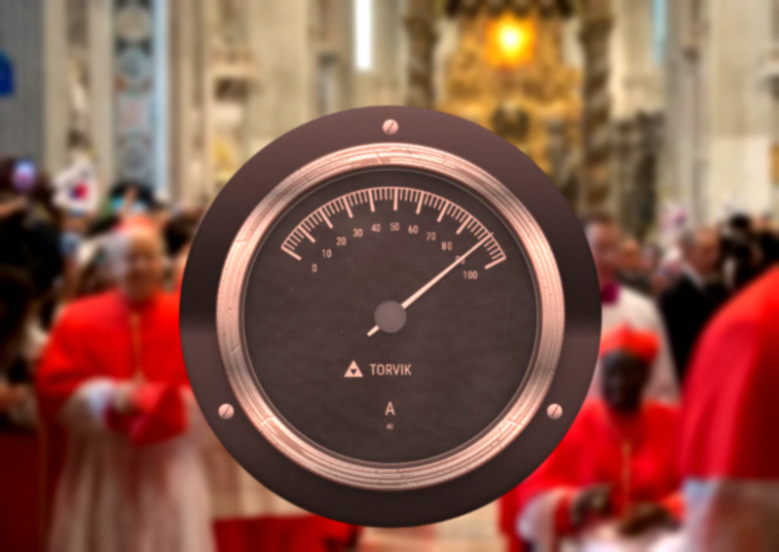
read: 90 A
